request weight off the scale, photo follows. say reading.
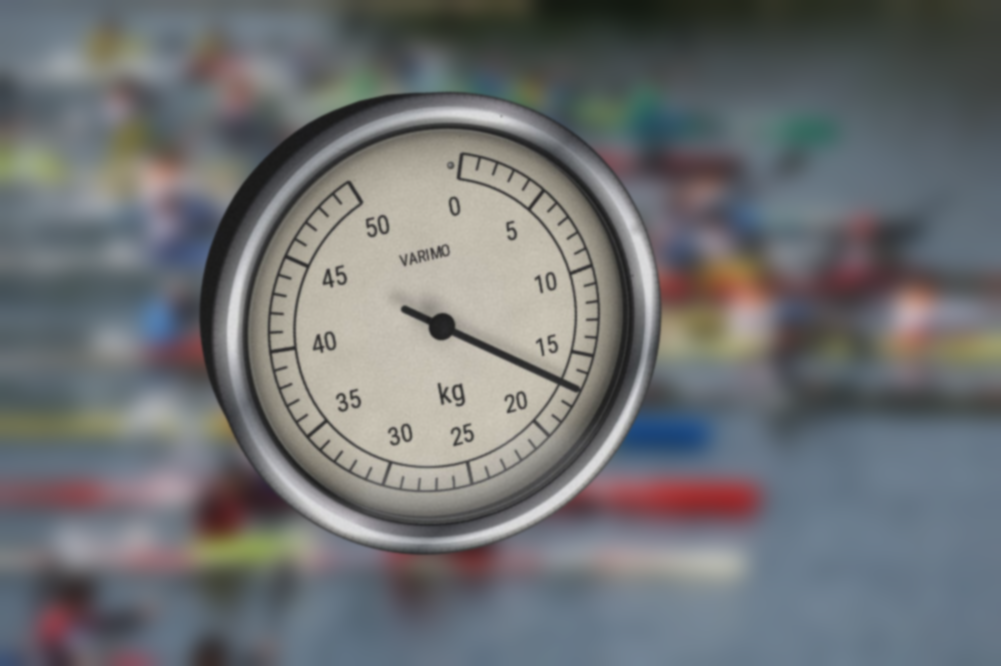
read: 17 kg
